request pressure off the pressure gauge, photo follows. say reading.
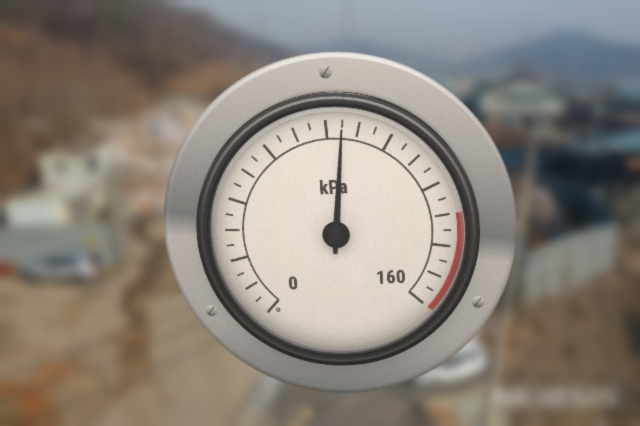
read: 85 kPa
